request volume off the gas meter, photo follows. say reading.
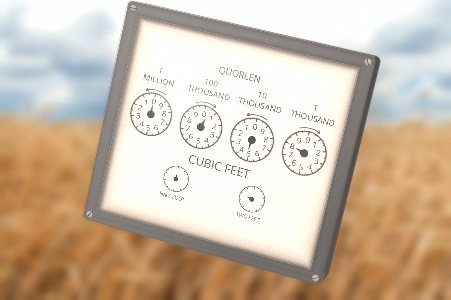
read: 4800 ft³
